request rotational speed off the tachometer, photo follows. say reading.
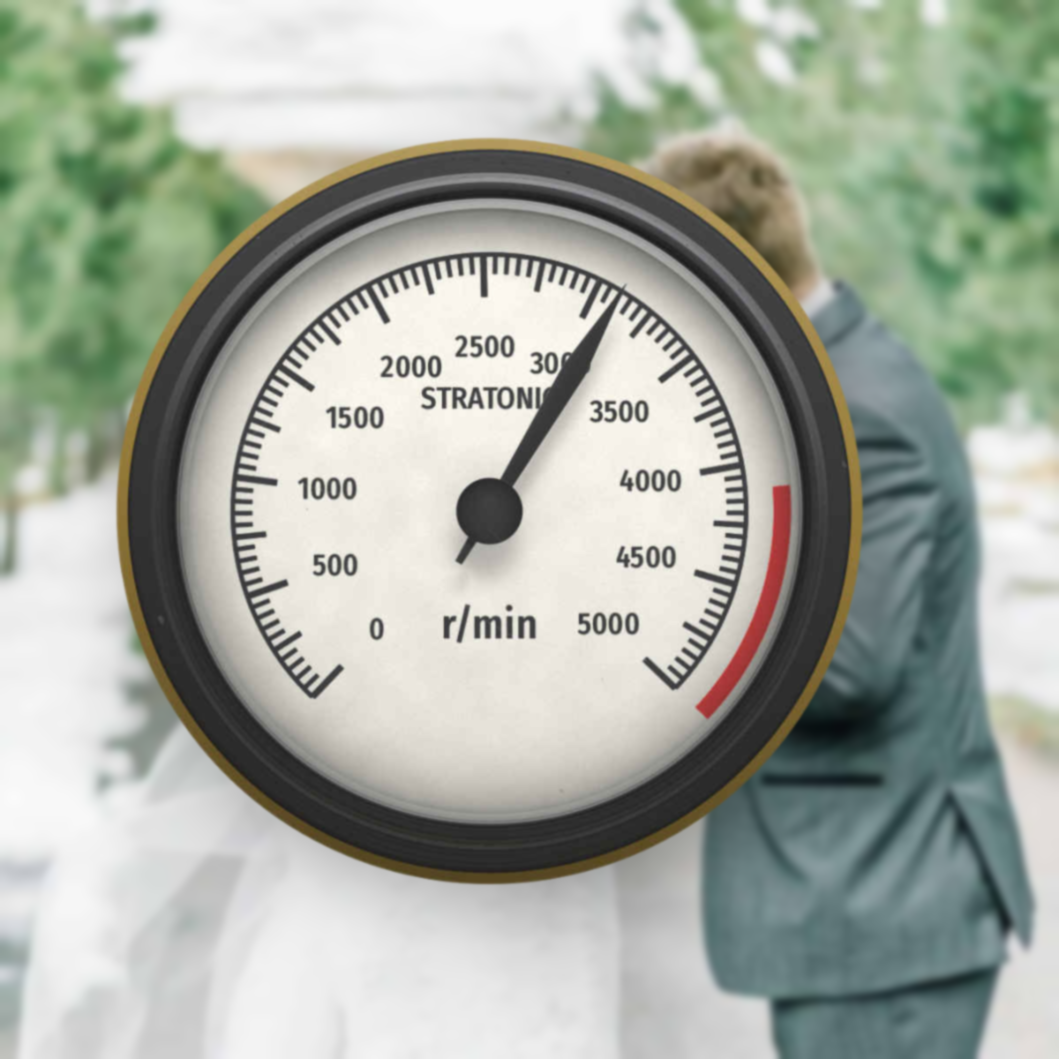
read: 3100 rpm
